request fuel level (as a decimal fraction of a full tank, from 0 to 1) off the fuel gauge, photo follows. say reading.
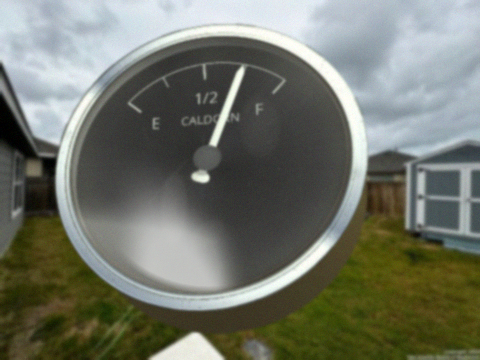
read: 0.75
